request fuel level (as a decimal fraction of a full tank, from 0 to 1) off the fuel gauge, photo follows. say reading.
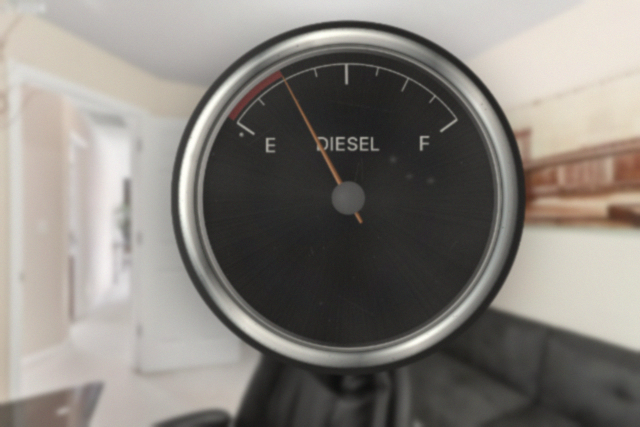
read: 0.25
